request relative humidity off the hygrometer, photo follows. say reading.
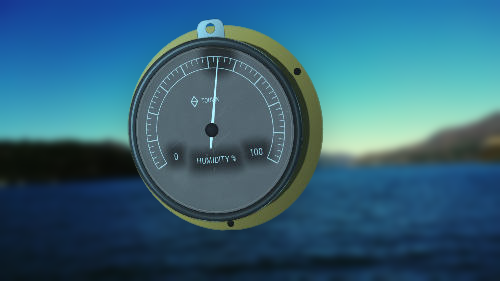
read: 54 %
